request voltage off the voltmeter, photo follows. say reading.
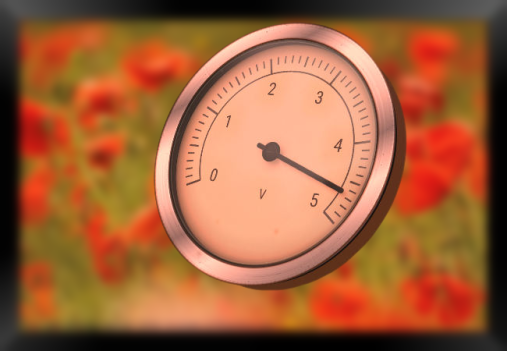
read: 4.65 V
